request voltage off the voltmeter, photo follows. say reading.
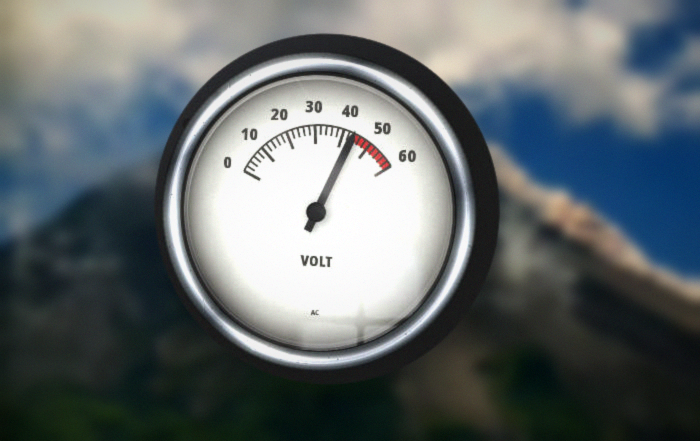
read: 44 V
